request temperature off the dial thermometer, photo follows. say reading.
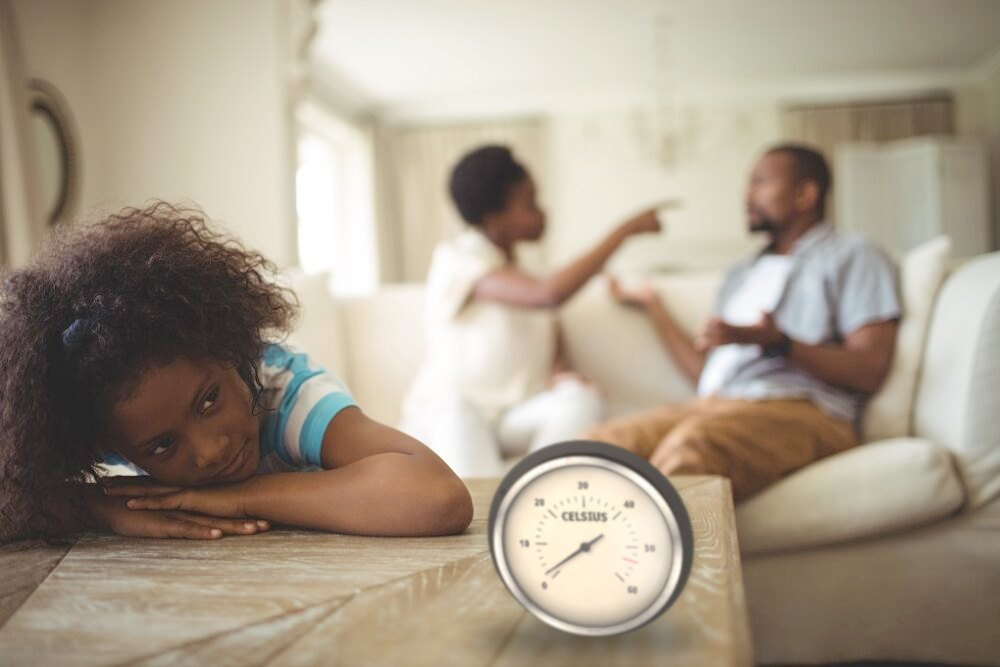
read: 2 °C
